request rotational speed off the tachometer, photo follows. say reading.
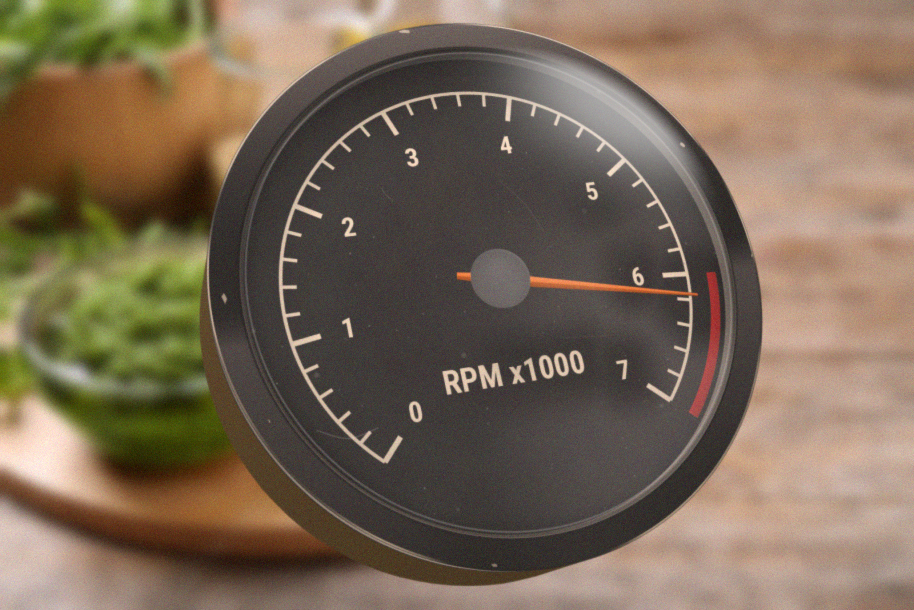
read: 6200 rpm
